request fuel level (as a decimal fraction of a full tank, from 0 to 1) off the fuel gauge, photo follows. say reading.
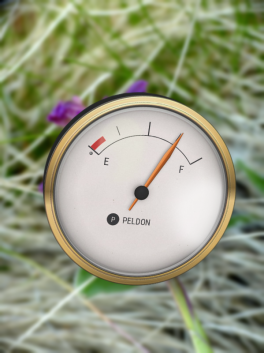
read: 0.75
